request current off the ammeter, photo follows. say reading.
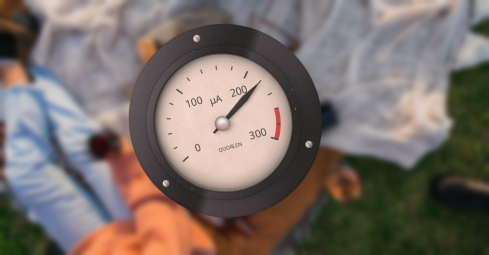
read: 220 µA
